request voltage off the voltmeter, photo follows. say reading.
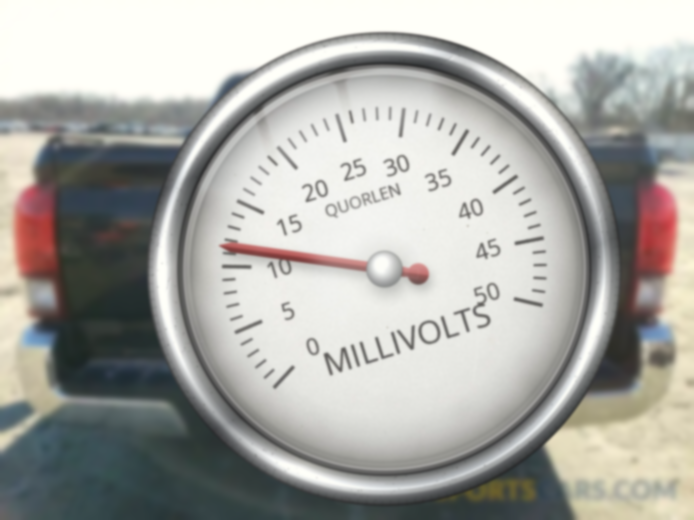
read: 11.5 mV
